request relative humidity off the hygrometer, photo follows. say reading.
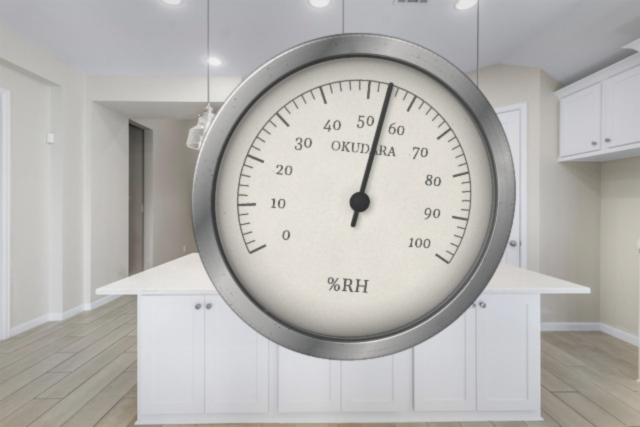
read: 54 %
